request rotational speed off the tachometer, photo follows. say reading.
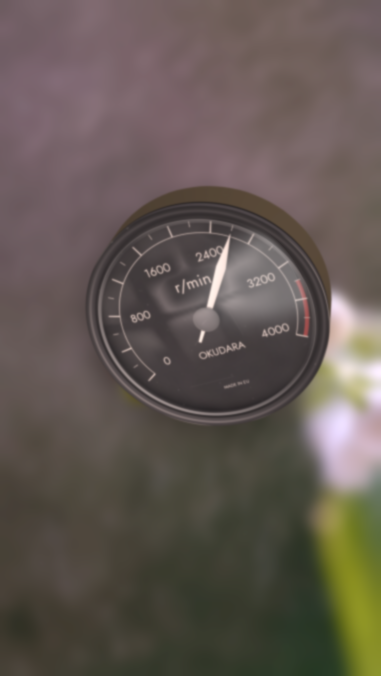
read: 2600 rpm
